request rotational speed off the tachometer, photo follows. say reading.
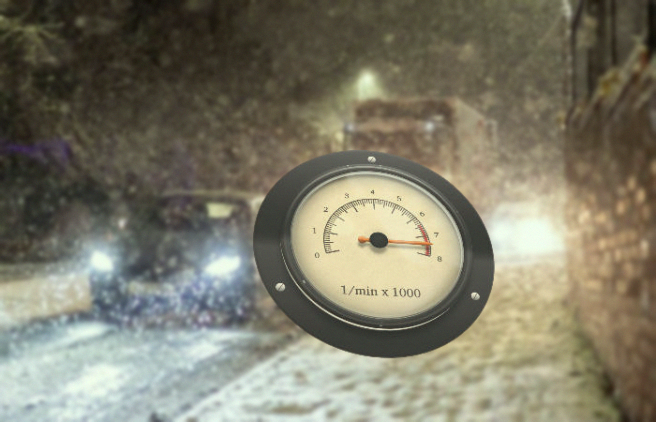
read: 7500 rpm
